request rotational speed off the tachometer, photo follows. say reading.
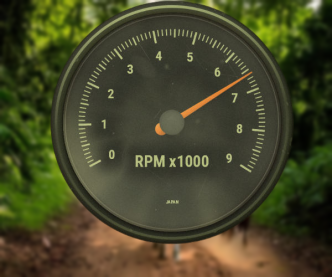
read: 6600 rpm
